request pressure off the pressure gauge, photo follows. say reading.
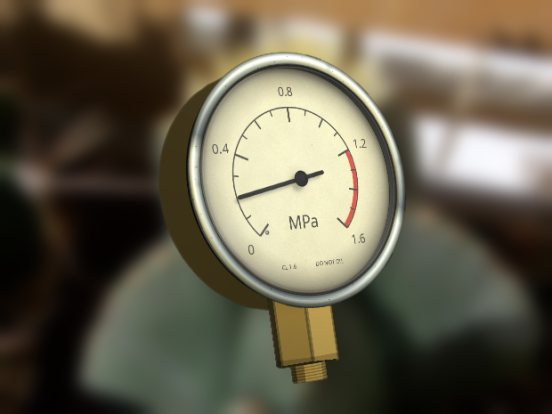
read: 0.2 MPa
